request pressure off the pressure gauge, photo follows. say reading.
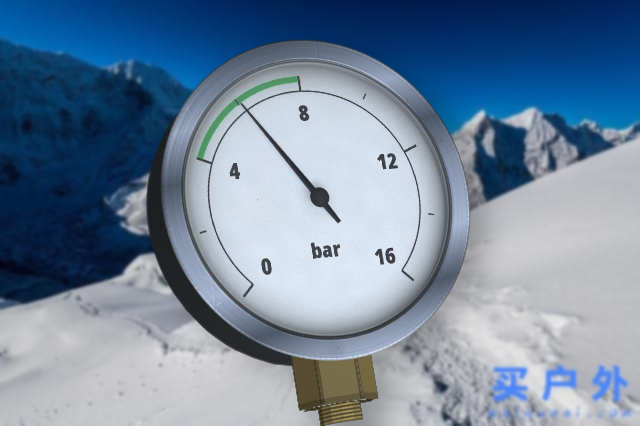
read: 6 bar
